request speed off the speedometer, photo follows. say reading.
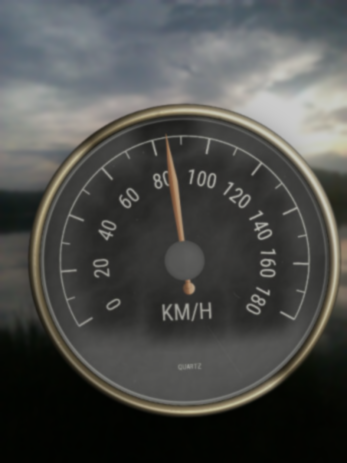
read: 85 km/h
